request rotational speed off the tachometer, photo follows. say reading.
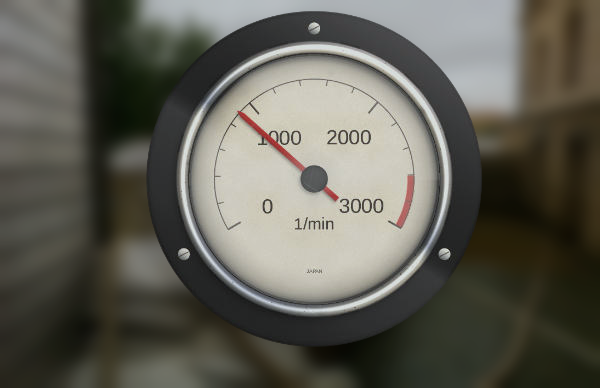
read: 900 rpm
